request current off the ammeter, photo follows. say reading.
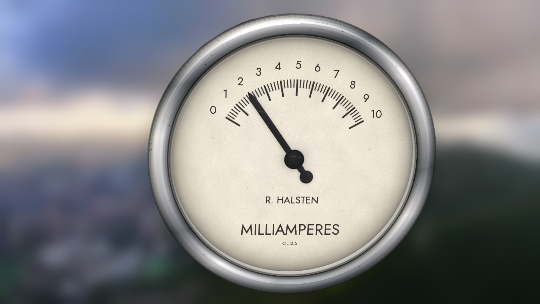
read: 2 mA
